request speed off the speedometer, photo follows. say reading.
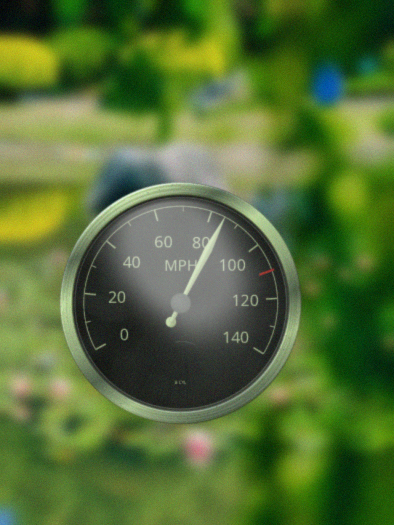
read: 85 mph
